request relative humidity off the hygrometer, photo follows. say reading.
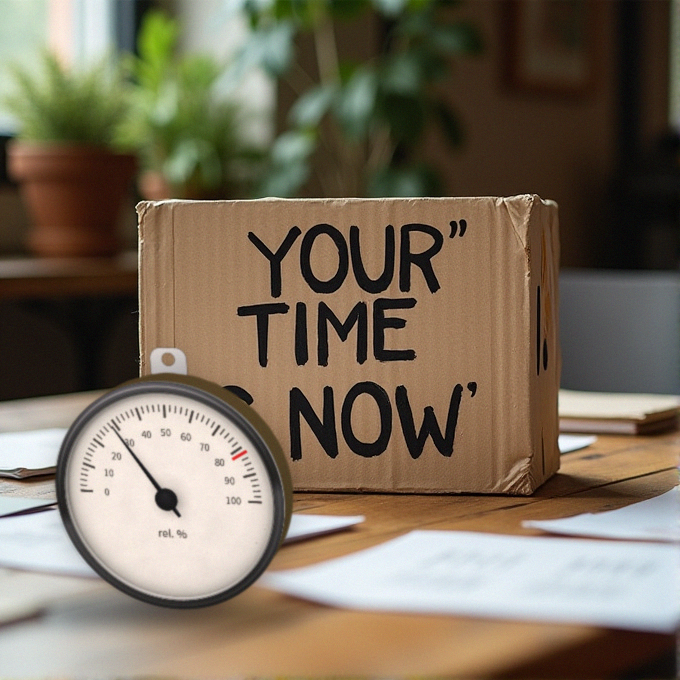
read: 30 %
